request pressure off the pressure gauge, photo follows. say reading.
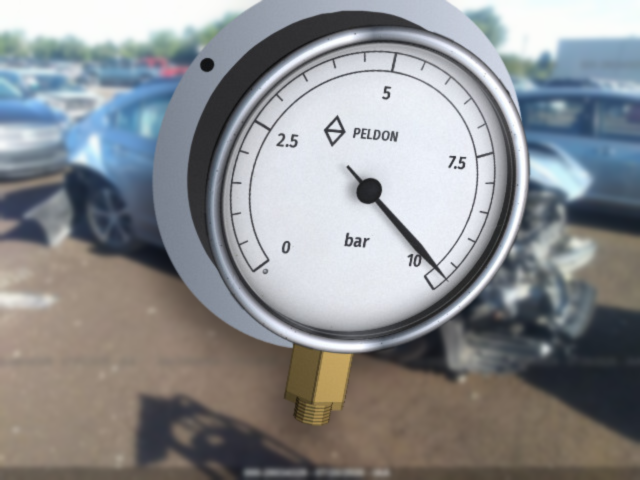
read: 9.75 bar
